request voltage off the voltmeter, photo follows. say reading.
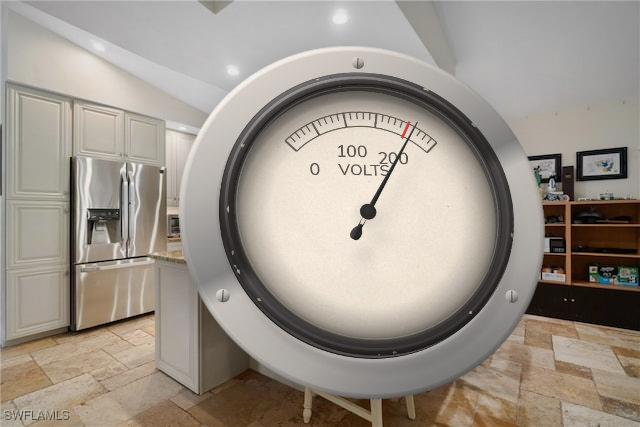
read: 210 V
